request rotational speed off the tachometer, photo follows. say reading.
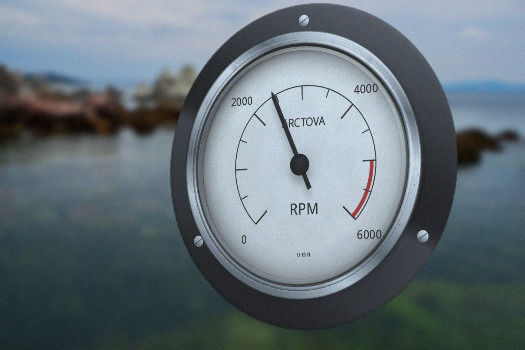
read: 2500 rpm
